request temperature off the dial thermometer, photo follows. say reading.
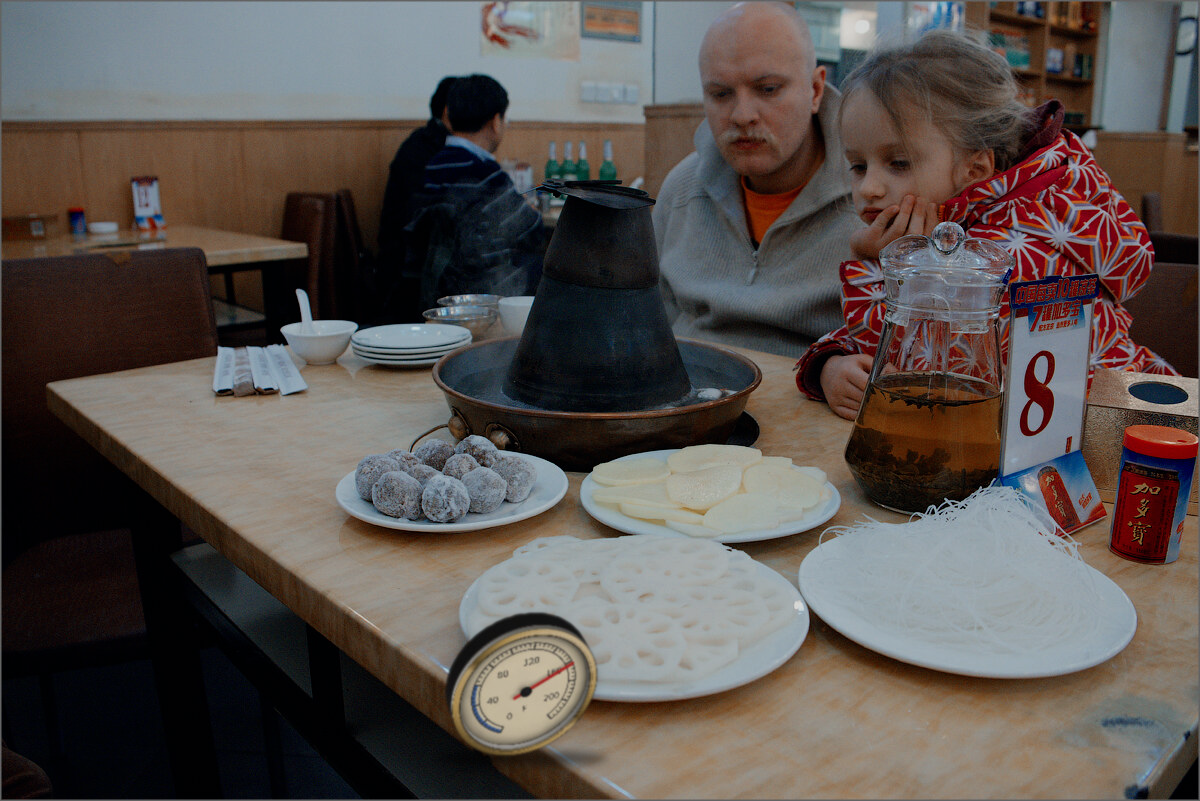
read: 160 °F
